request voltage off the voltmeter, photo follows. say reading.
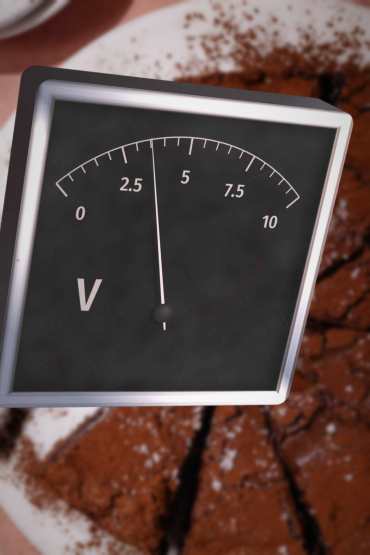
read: 3.5 V
